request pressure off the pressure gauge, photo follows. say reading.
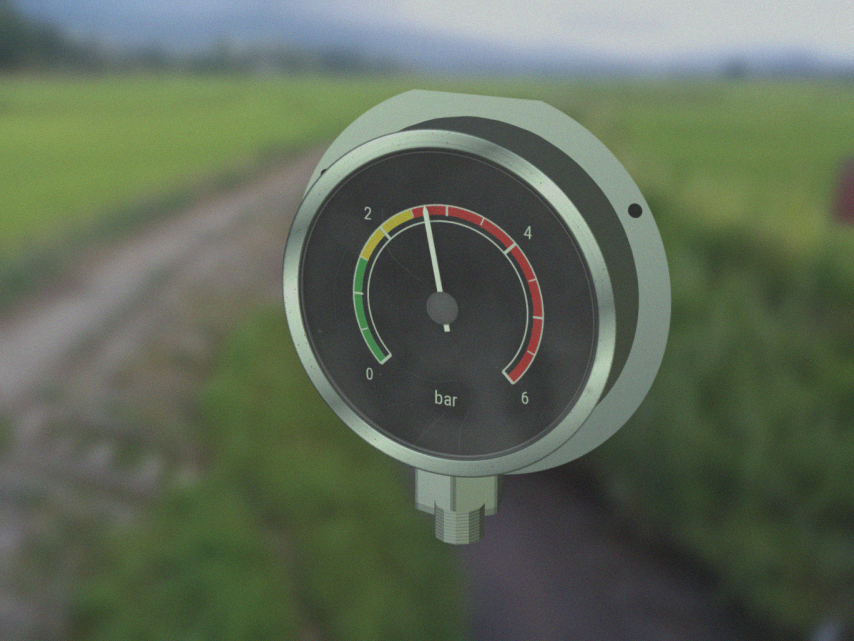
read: 2.75 bar
